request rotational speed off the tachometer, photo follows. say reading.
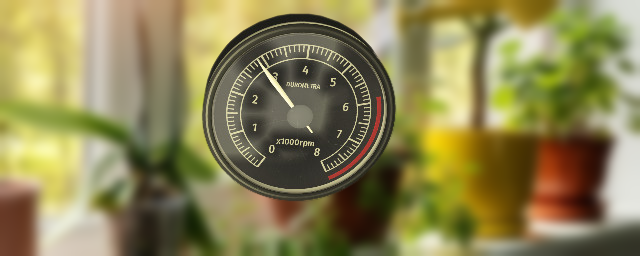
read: 2900 rpm
